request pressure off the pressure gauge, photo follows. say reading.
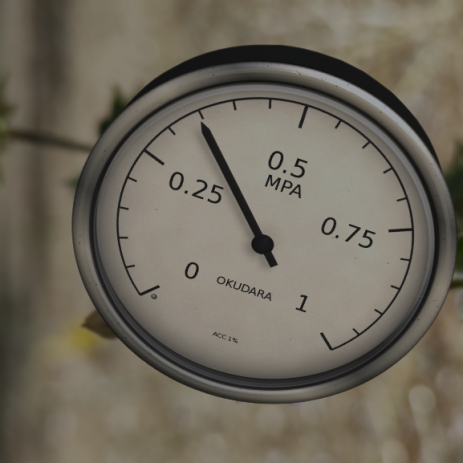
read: 0.35 MPa
